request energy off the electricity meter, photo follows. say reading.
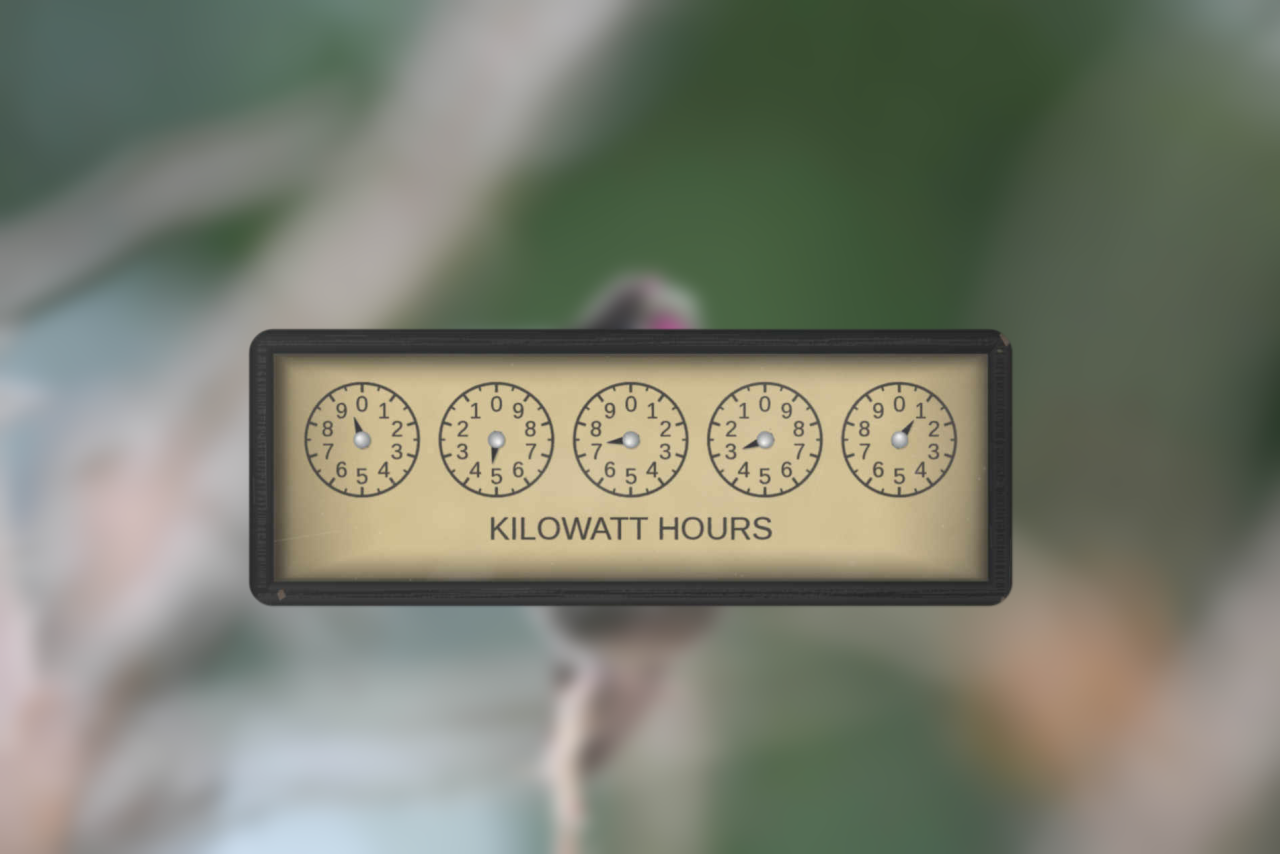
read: 94731 kWh
